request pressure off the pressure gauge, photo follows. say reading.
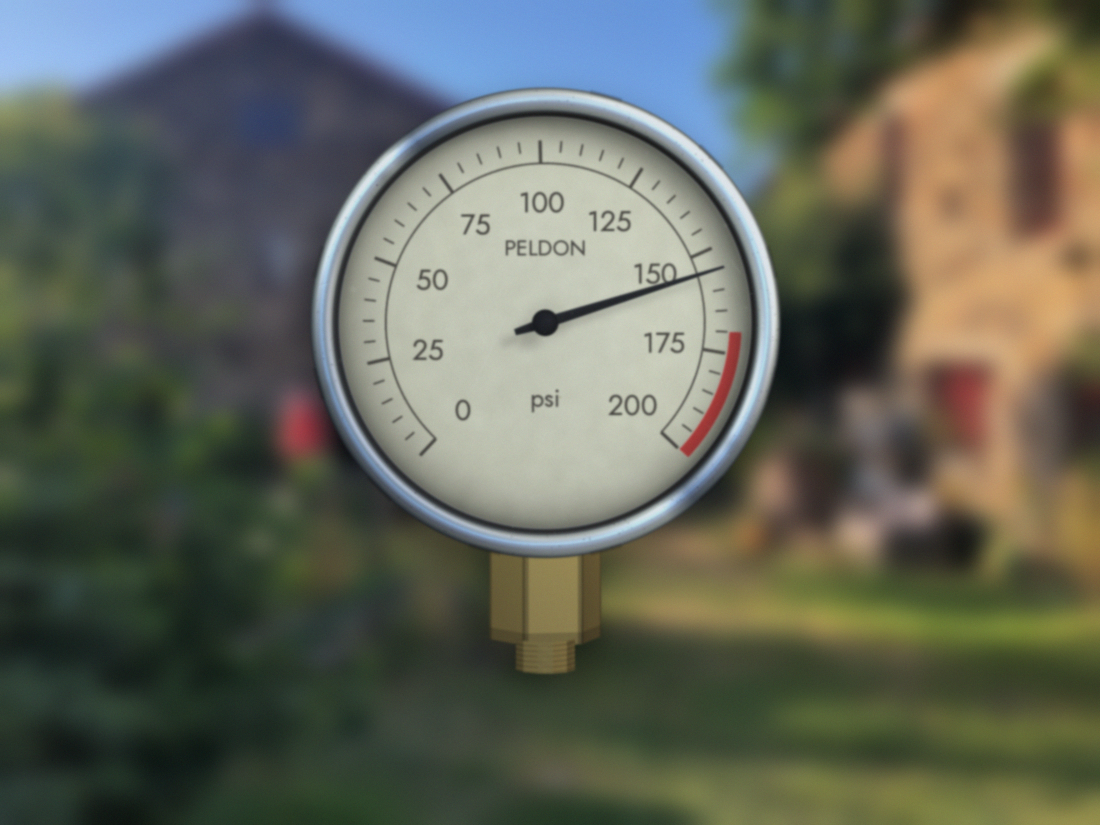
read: 155 psi
